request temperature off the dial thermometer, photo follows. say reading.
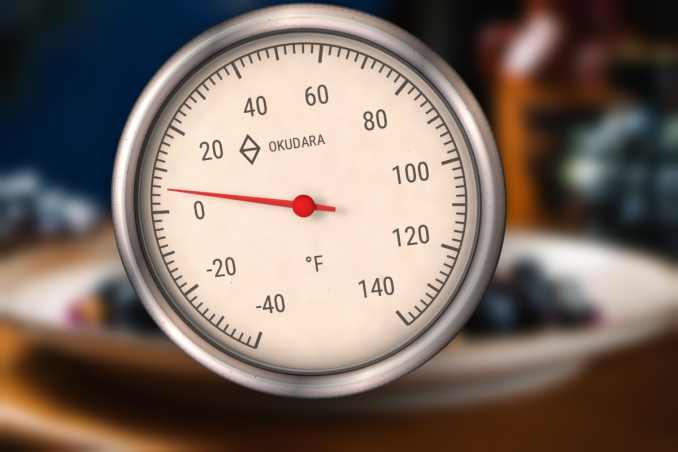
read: 6 °F
